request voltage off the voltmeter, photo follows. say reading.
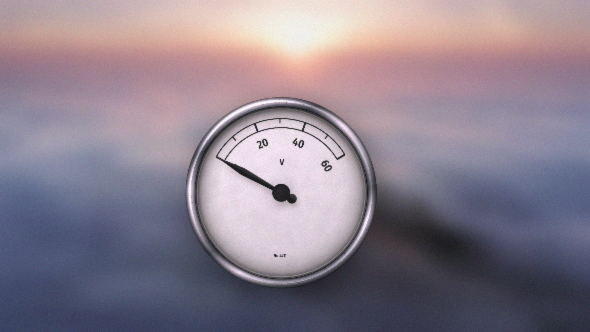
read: 0 V
